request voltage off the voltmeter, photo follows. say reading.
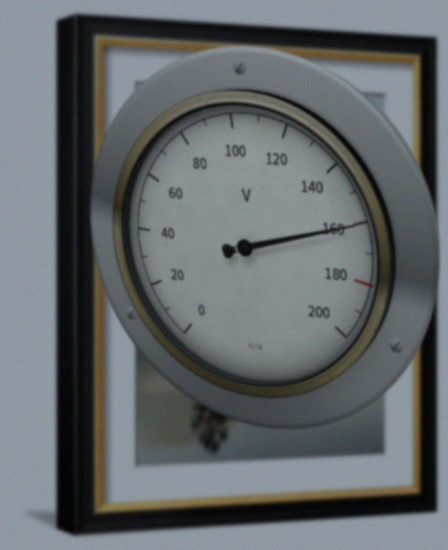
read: 160 V
